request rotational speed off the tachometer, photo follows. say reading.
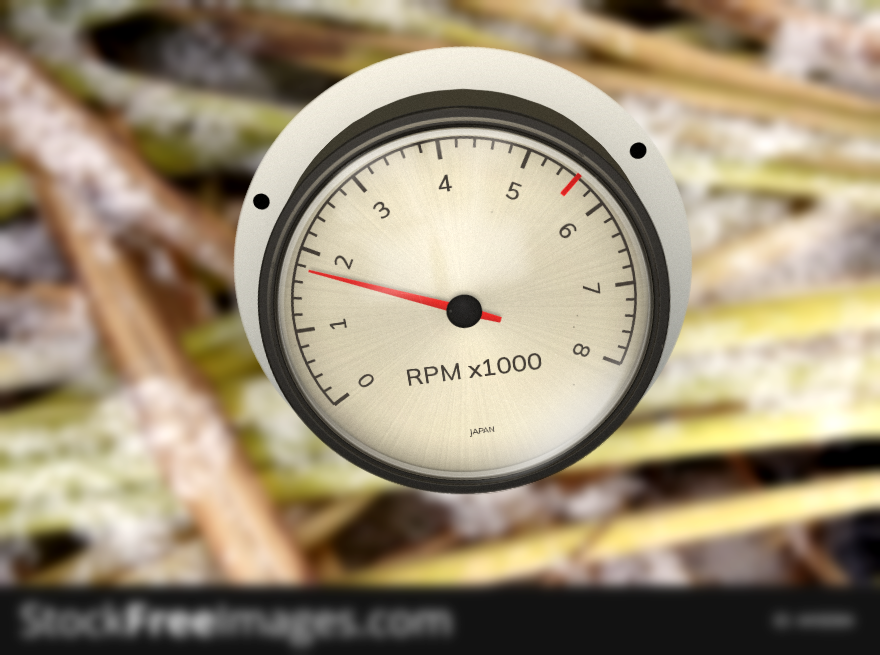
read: 1800 rpm
